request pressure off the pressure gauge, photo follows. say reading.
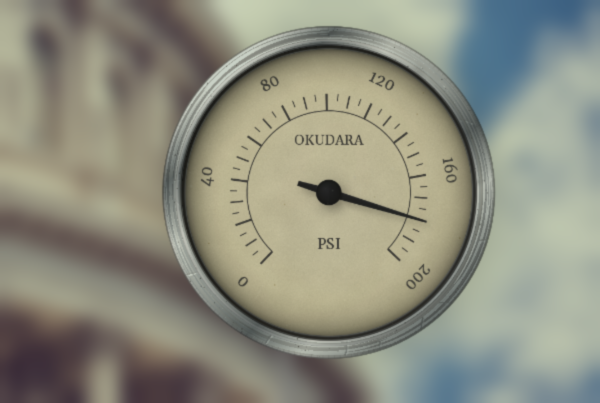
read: 180 psi
